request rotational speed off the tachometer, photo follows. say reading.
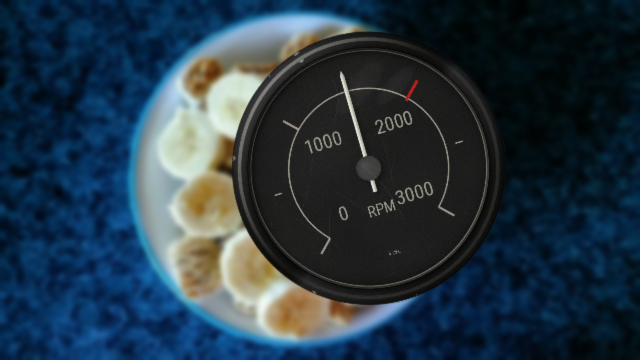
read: 1500 rpm
